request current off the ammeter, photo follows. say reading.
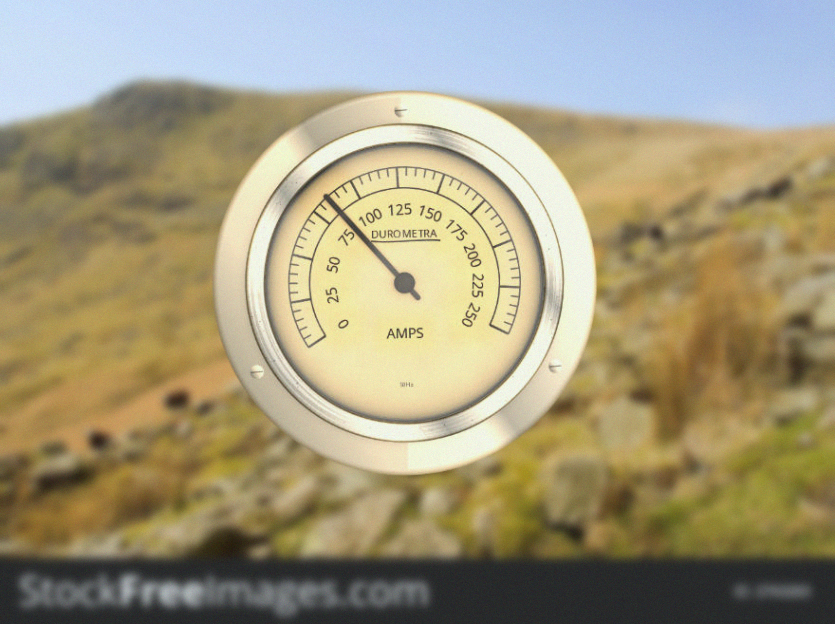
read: 85 A
